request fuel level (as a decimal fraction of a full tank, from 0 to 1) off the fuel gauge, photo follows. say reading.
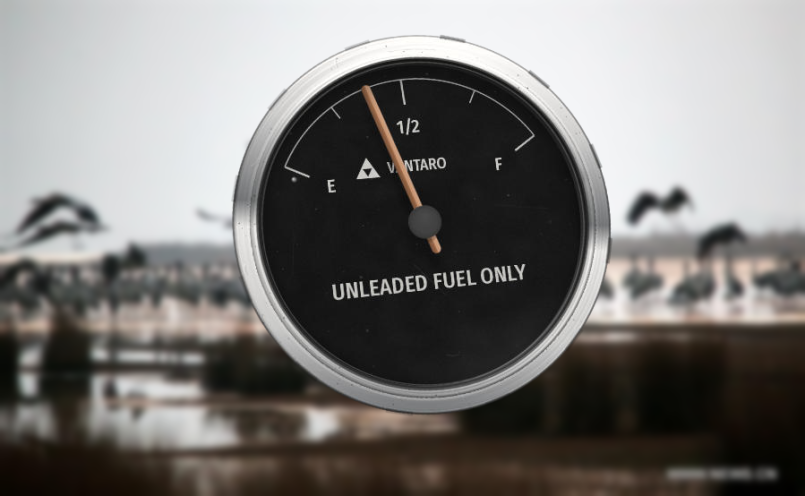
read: 0.375
